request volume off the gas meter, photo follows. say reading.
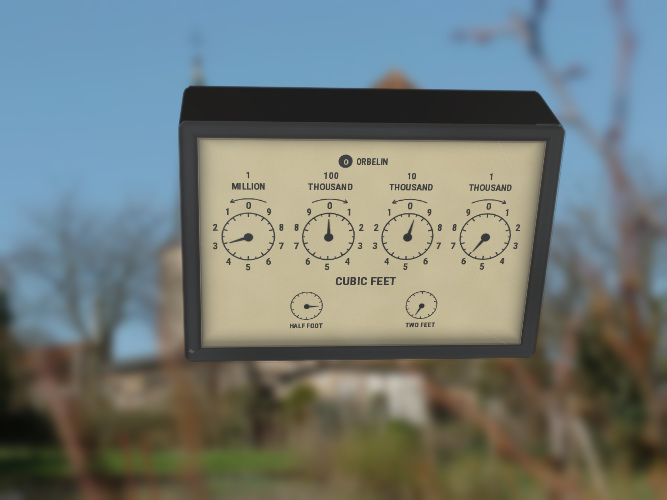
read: 299600 ft³
